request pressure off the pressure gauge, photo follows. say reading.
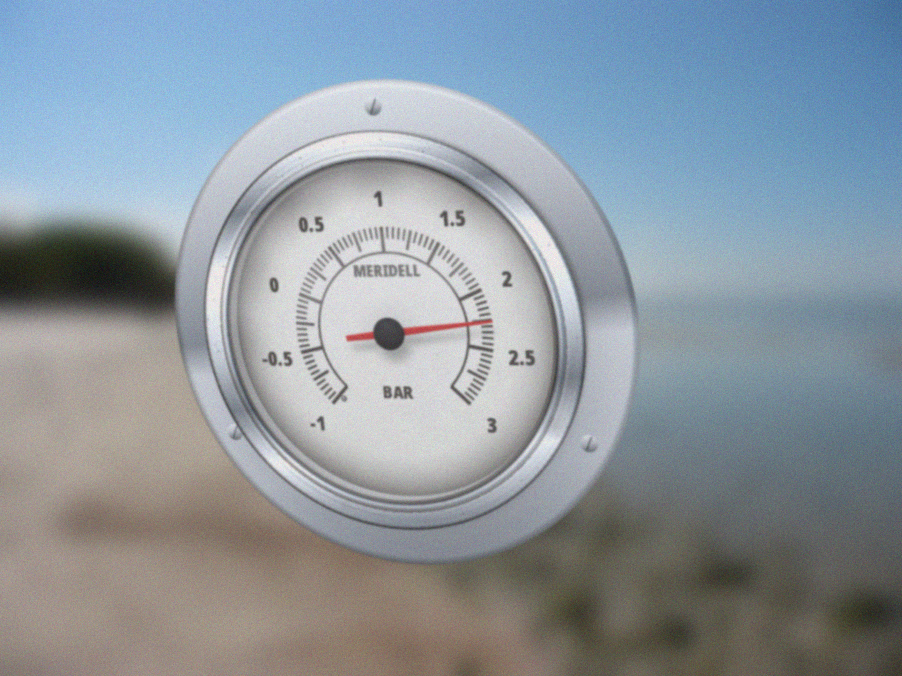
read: 2.25 bar
